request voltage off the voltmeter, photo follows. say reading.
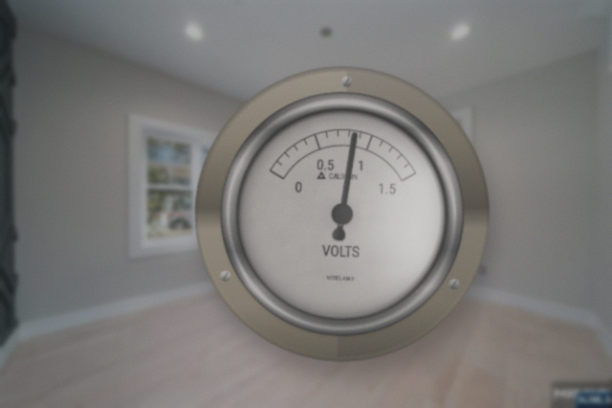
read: 0.85 V
